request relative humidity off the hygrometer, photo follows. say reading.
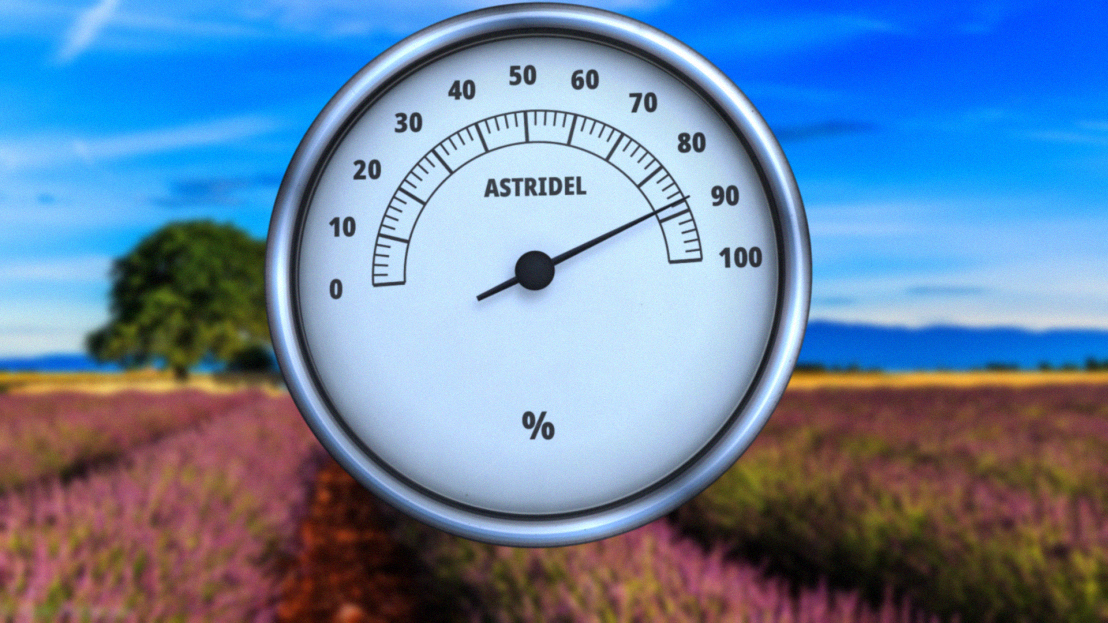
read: 88 %
